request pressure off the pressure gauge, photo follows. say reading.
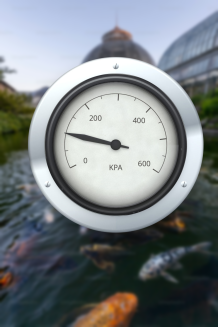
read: 100 kPa
